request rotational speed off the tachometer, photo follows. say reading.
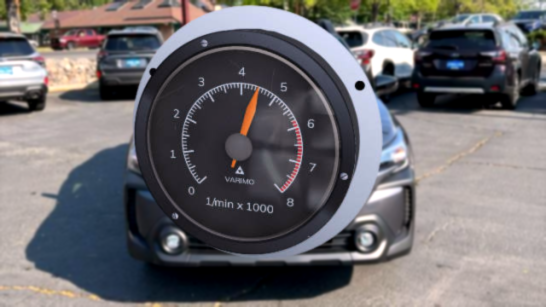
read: 4500 rpm
